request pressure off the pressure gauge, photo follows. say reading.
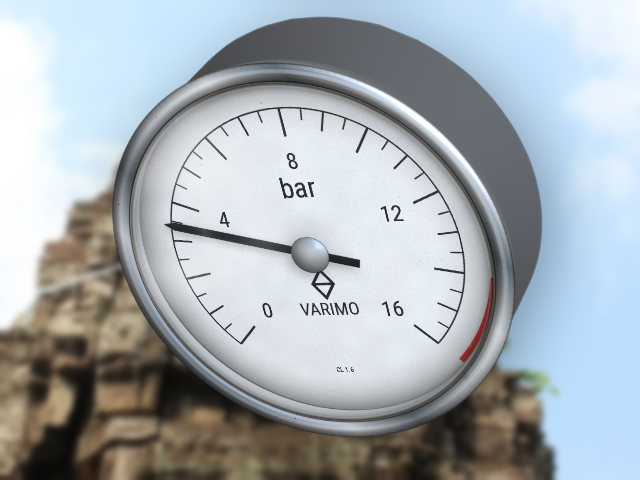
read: 3.5 bar
